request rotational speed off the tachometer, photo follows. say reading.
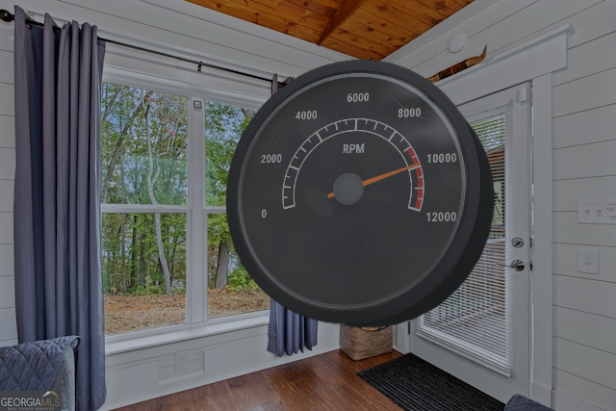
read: 10000 rpm
